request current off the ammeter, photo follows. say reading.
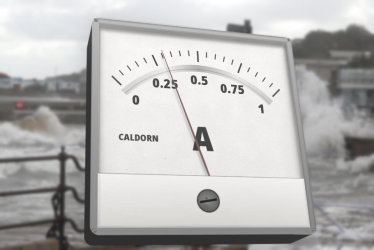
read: 0.3 A
